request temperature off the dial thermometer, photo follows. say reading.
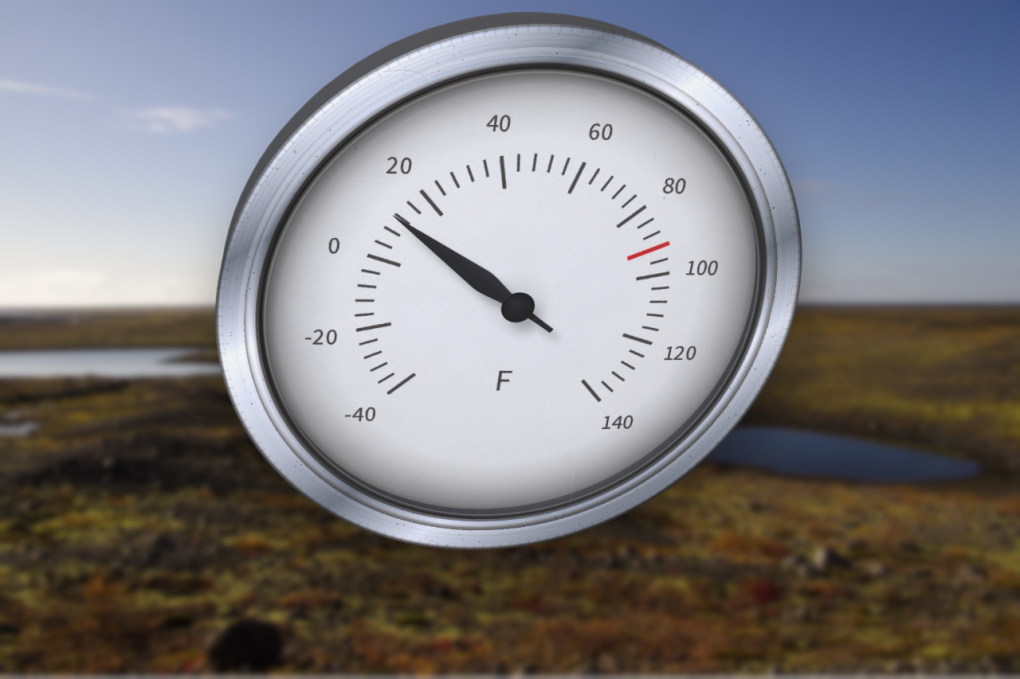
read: 12 °F
